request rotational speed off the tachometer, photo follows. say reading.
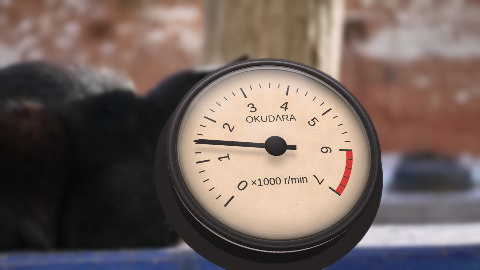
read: 1400 rpm
